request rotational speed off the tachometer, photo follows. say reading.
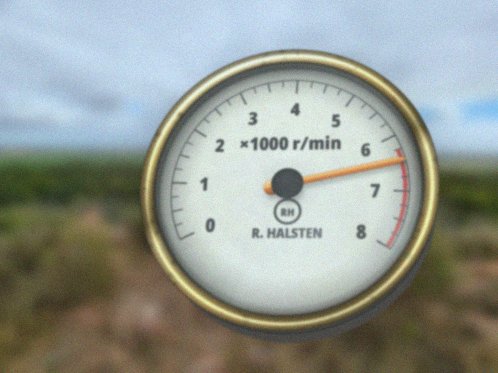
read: 6500 rpm
